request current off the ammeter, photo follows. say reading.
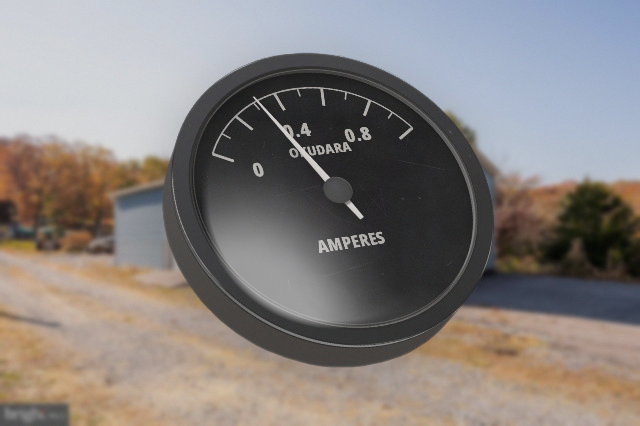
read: 0.3 A
